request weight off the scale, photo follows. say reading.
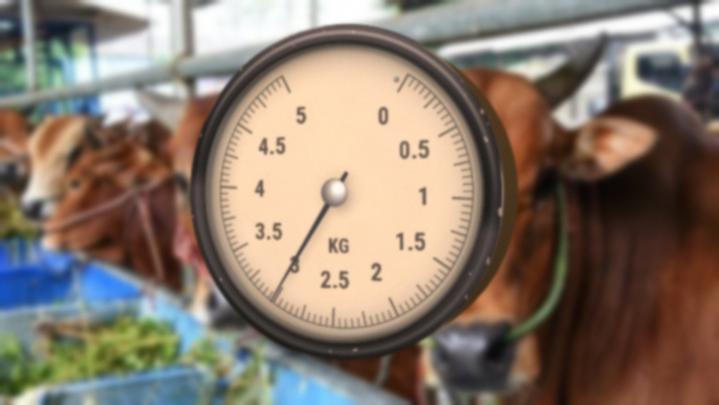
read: 3 kg
